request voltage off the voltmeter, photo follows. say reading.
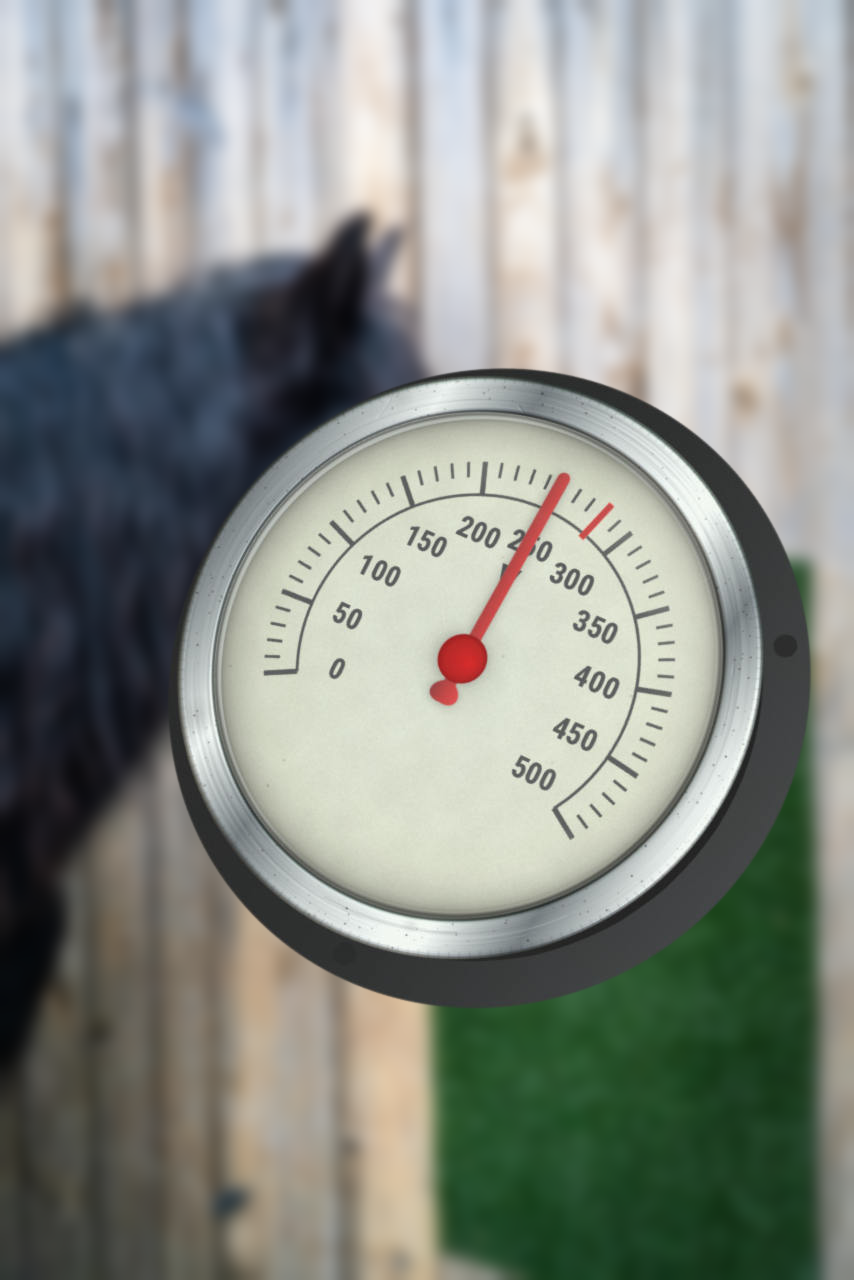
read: 250 V
